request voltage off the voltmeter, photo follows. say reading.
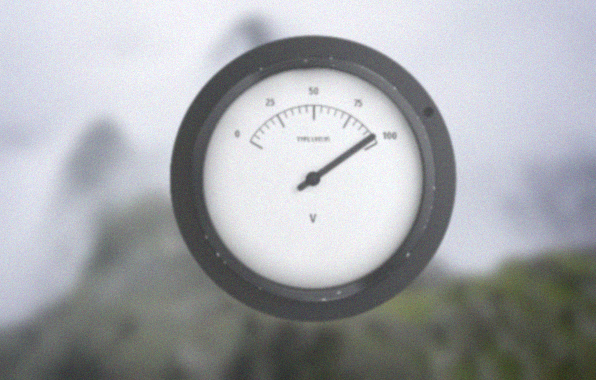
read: 95 V
